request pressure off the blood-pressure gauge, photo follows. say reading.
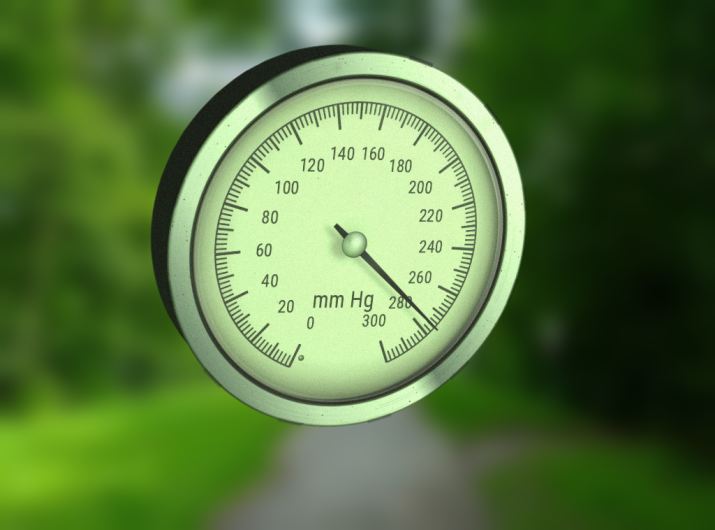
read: 276 mmHg
